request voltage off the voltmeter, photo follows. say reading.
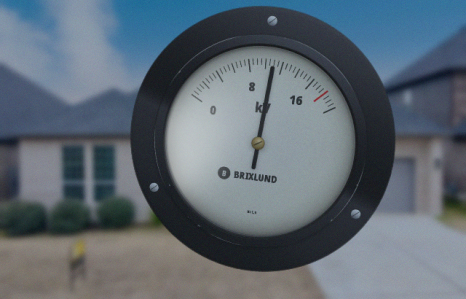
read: 11 kV
